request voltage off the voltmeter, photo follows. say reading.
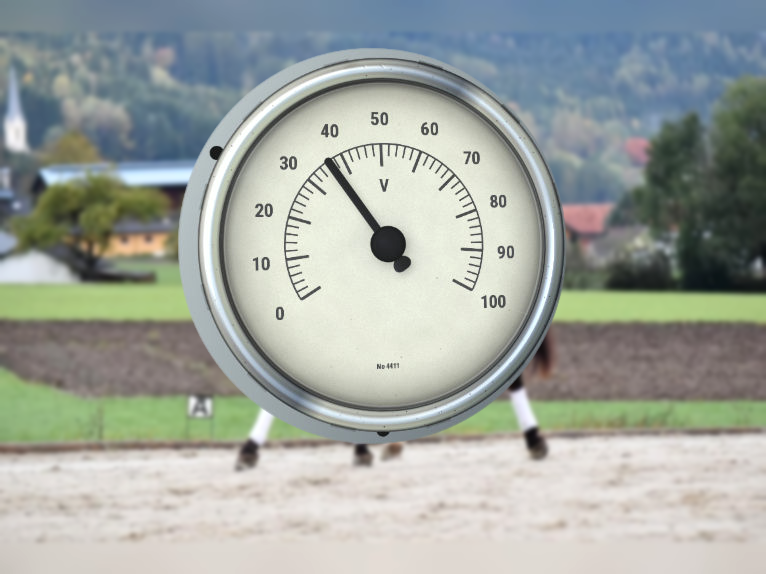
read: 36 V
